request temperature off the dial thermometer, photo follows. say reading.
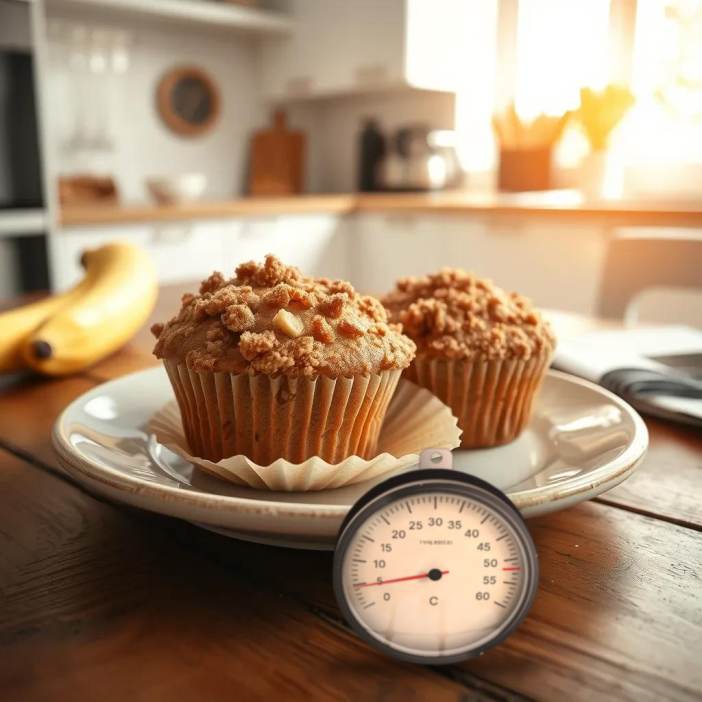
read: 5 °C
